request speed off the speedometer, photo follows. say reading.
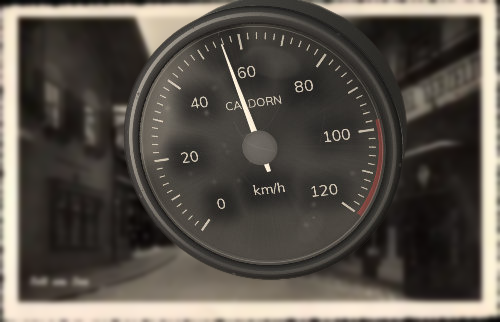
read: 56 km/h
